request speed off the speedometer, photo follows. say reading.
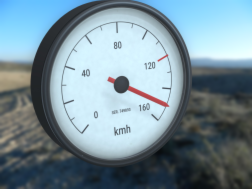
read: 150 km/h
